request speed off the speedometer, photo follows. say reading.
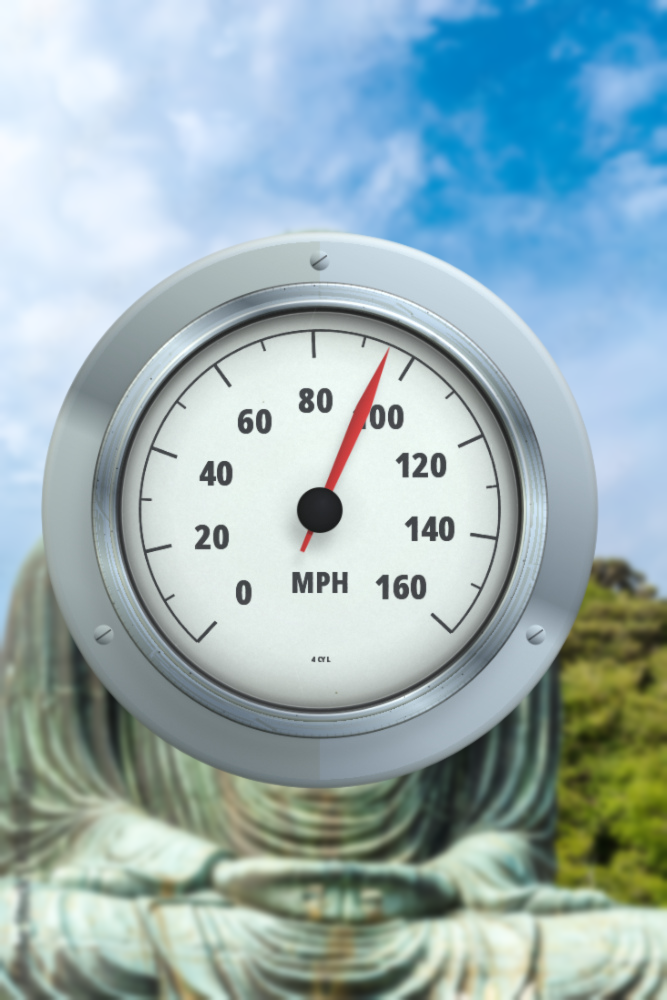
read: 95 mph
